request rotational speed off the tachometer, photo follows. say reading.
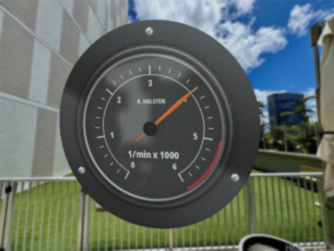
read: 4000 rpm
